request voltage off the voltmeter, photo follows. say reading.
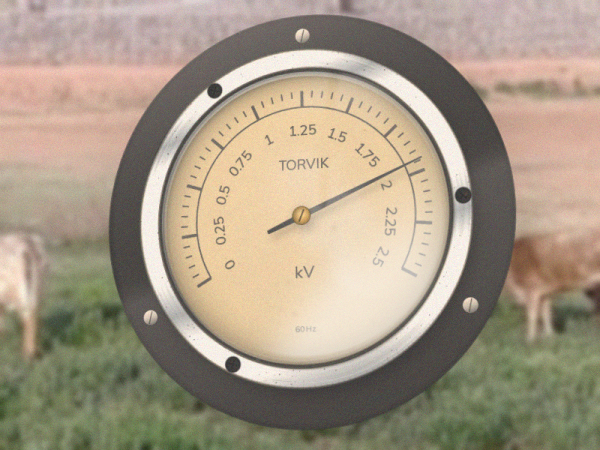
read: 1.95 kV
